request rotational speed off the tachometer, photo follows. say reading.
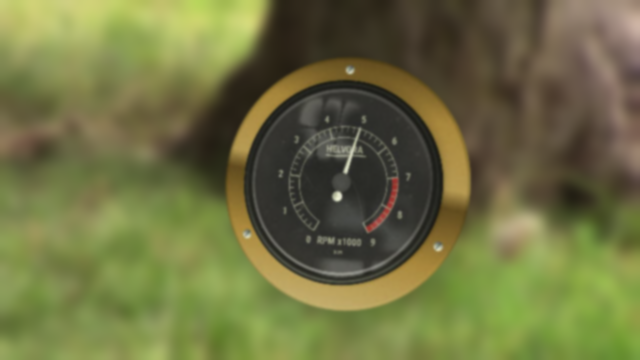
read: 5000 rpm
